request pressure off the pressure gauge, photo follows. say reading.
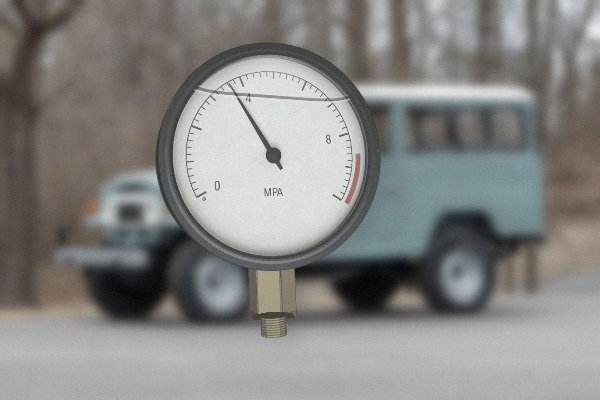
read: 3.6 MPa
